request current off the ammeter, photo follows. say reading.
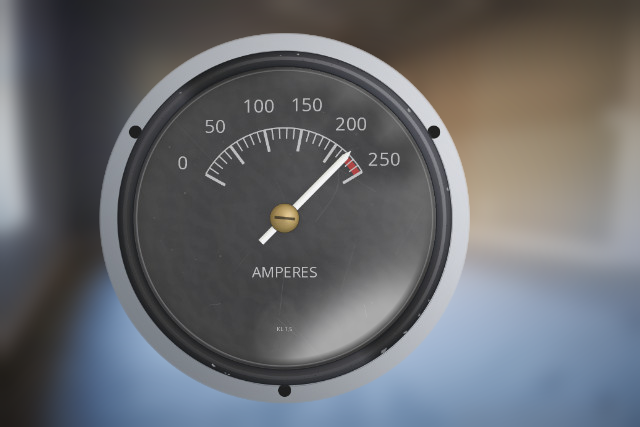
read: 220 A
